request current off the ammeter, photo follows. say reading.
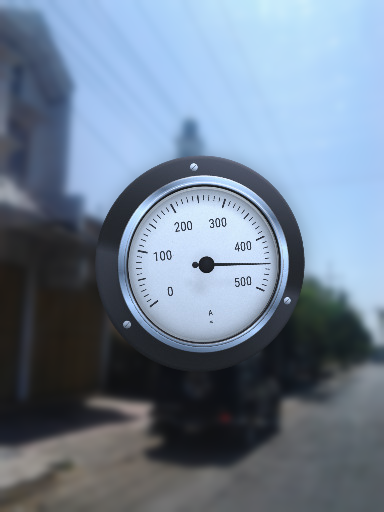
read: 450 A
